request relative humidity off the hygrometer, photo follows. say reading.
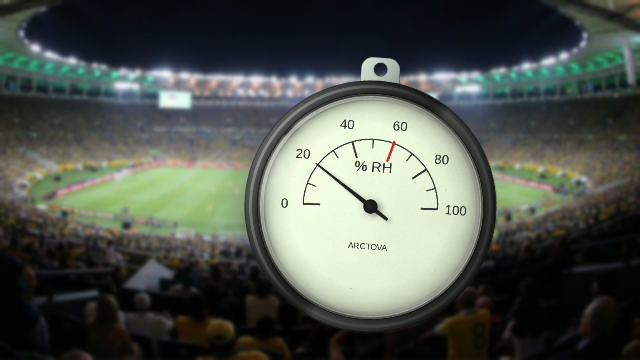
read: 20 %
